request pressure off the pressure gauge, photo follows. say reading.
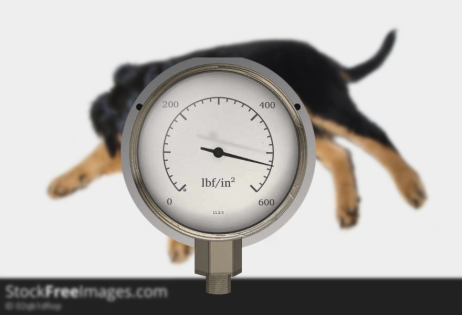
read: 530 psi
